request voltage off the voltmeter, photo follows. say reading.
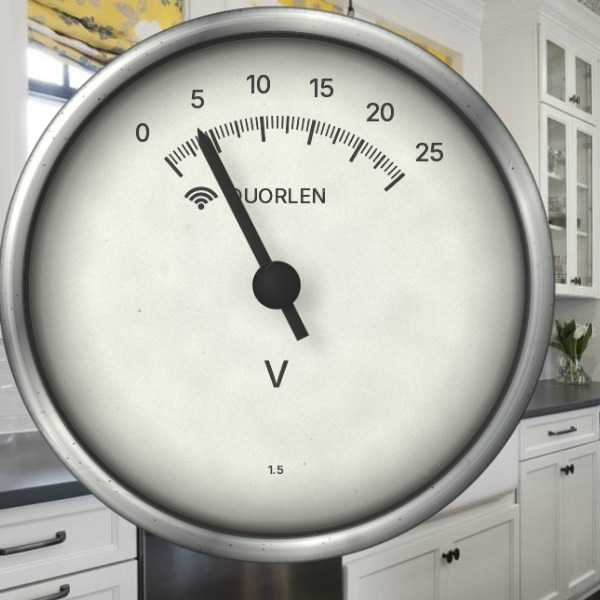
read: 4 V
